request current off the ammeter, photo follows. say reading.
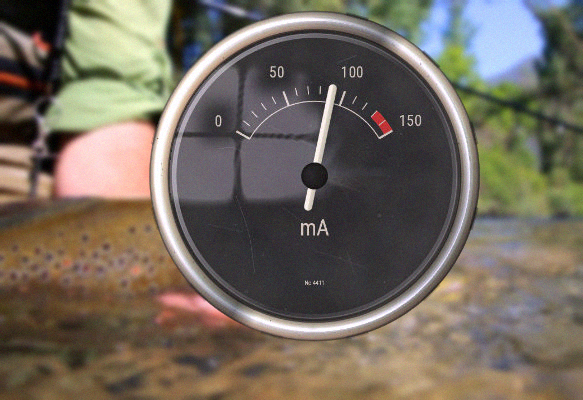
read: 90 mA
